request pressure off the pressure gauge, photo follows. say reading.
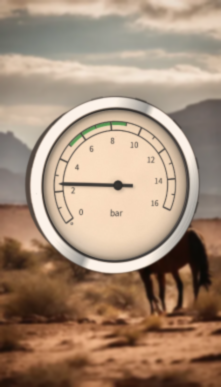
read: 2.5 bar
